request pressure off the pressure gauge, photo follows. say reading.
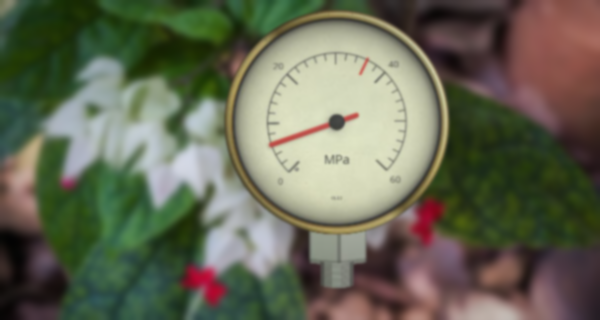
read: 6 MPa
